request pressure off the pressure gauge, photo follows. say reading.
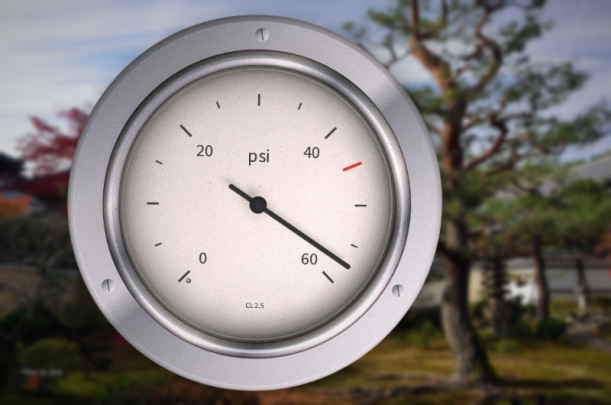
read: 57.5 psi
